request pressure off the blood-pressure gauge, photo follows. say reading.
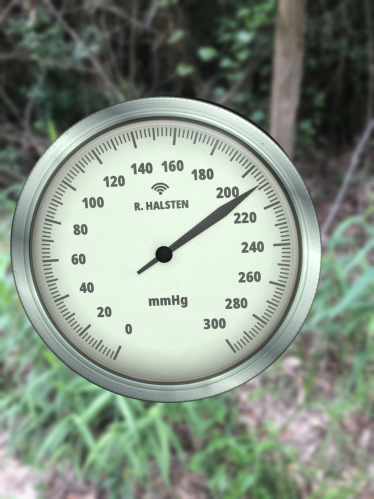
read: 208 mmHg
